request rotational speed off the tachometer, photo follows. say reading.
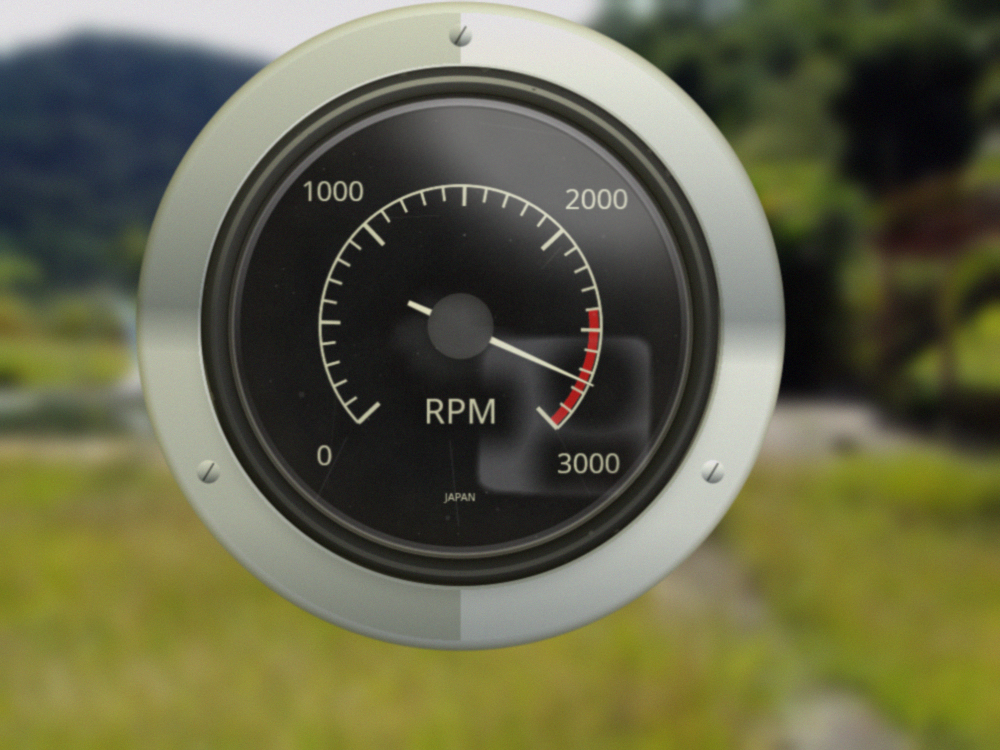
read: 2750 rpm
